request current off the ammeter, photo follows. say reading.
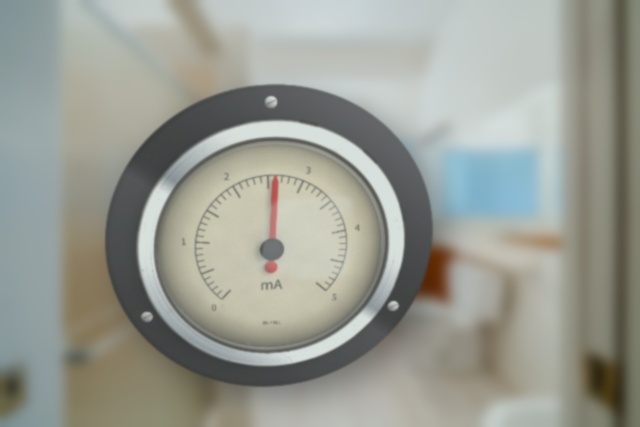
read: 2.6 mA
